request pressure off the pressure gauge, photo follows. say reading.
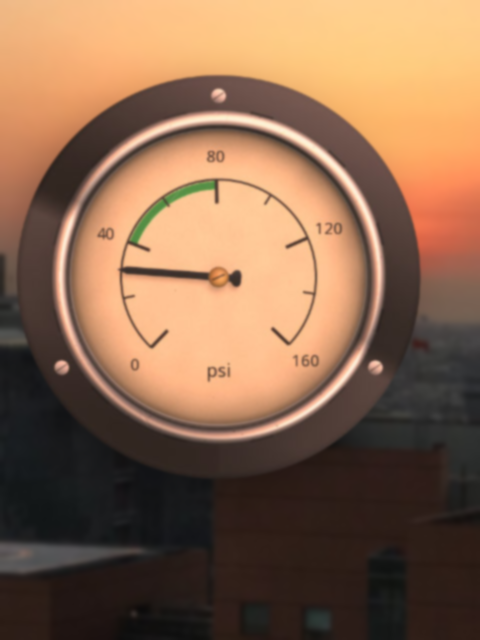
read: 30 psi
